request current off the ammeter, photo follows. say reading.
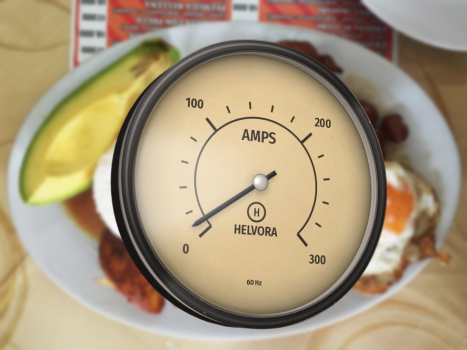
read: 10 A
